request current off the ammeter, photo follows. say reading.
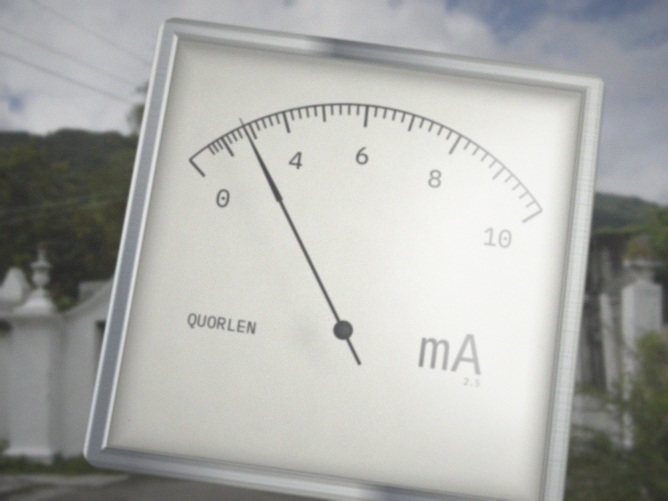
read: 2.8 mA
